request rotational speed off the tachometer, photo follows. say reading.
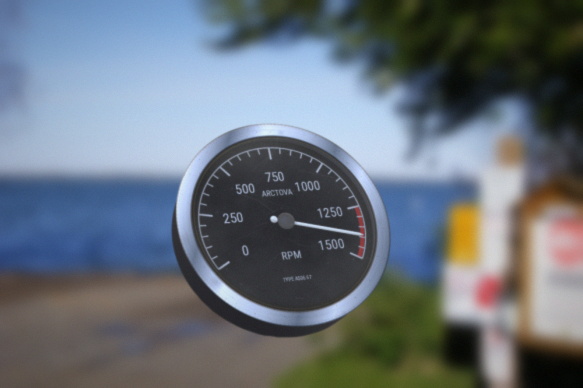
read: 1400 rpm
